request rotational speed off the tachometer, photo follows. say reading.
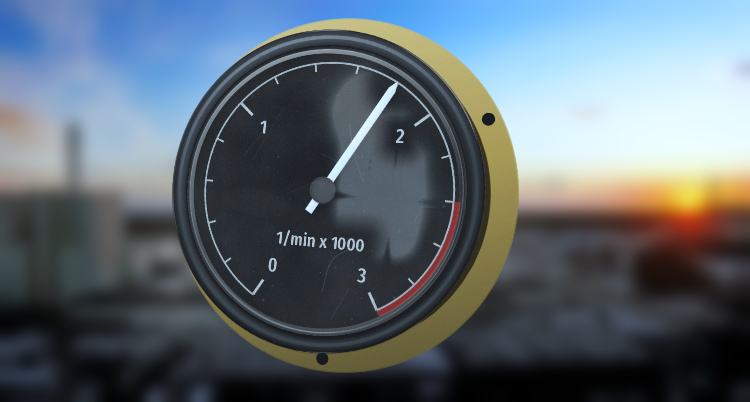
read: 1800 rpm
